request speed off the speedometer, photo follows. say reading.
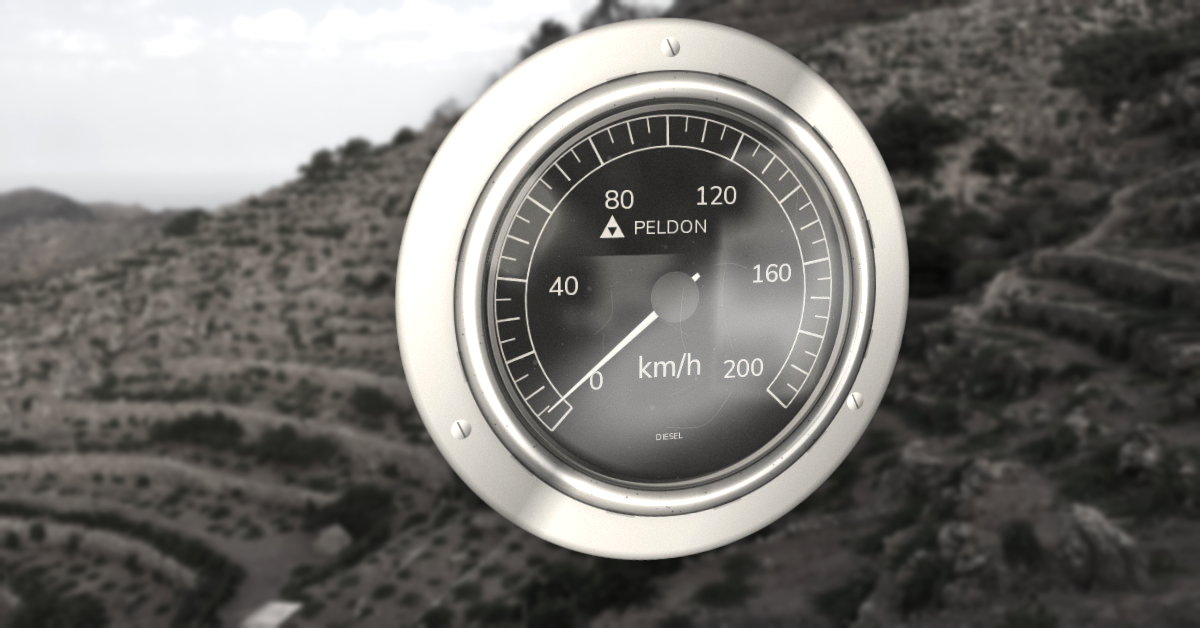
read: 5 km/h
